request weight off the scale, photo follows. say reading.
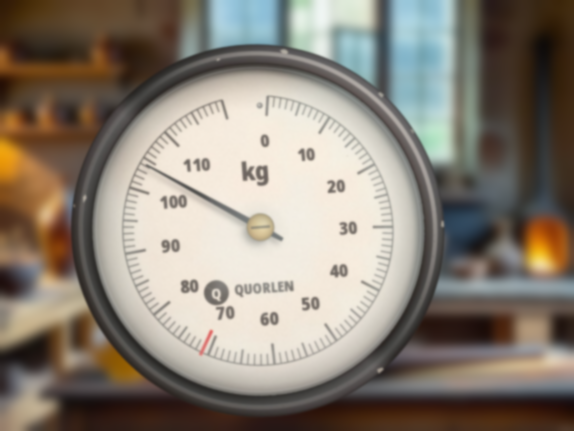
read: 104 kg
